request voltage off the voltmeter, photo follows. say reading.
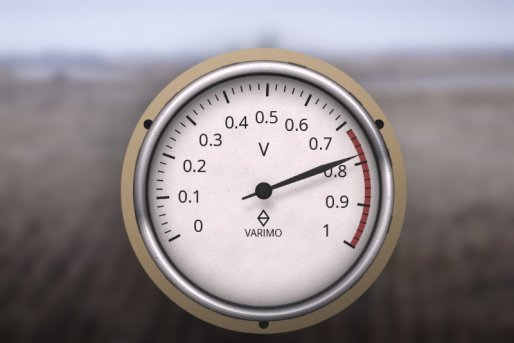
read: 0.78 V
